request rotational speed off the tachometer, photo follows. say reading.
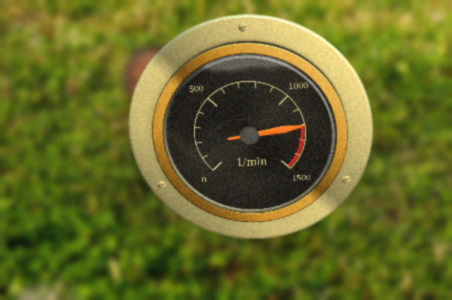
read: 1200 rpm
